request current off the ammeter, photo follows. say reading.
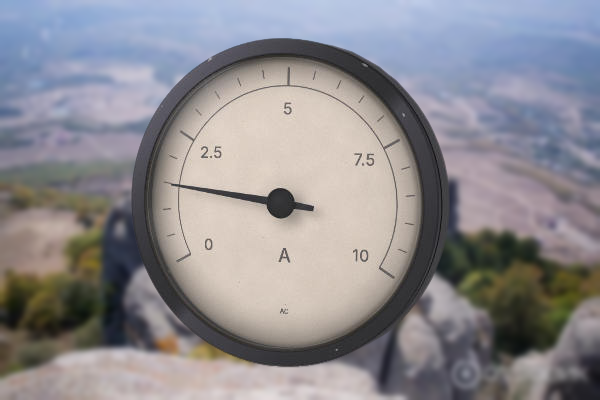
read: 1.5 A
